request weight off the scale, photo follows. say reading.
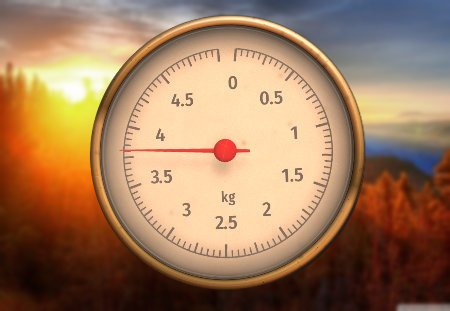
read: 3.8 kg
